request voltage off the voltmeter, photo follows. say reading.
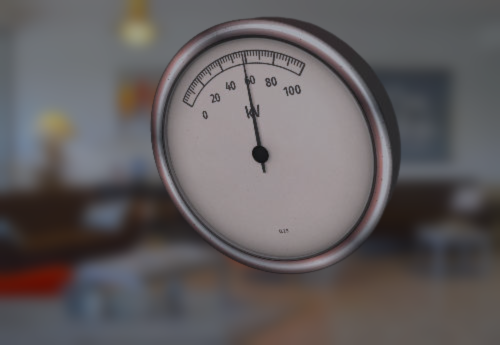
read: 60 kV
